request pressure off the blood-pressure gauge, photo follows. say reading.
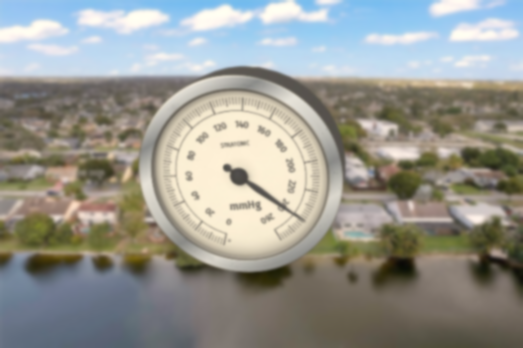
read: 240 mmHg
